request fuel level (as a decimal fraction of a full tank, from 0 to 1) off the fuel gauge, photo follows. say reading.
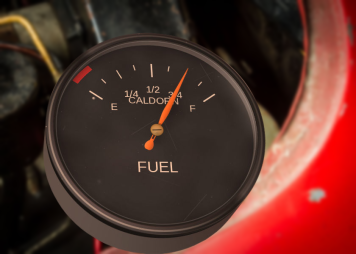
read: 0.75
